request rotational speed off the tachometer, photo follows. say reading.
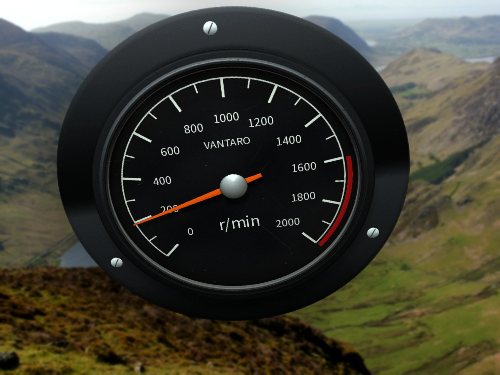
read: 200 rpm
